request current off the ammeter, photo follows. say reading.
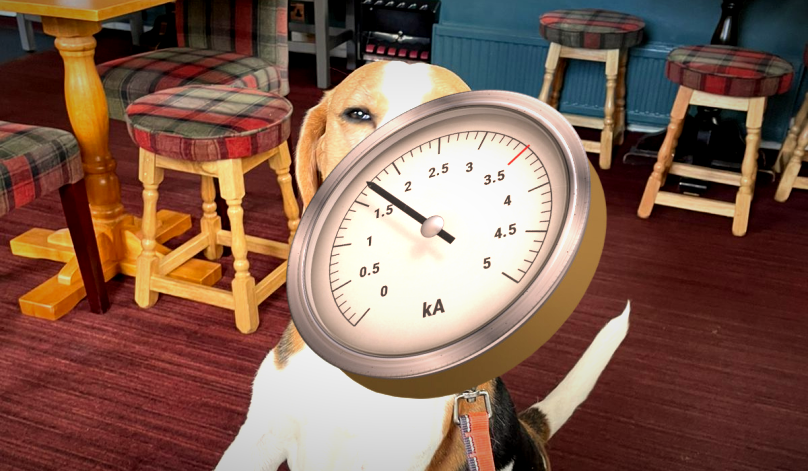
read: 1.7 kA
